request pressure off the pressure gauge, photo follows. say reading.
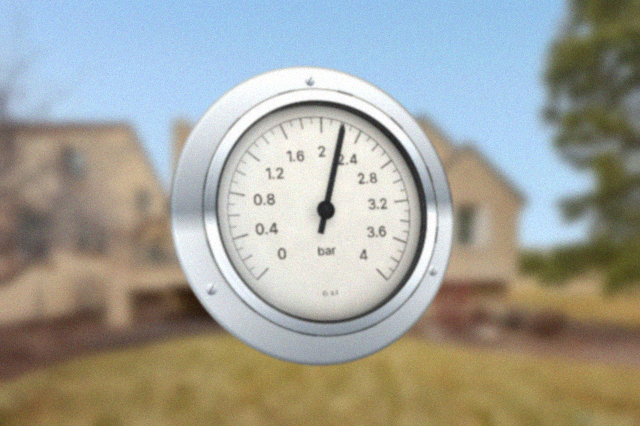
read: 2.2 bar
